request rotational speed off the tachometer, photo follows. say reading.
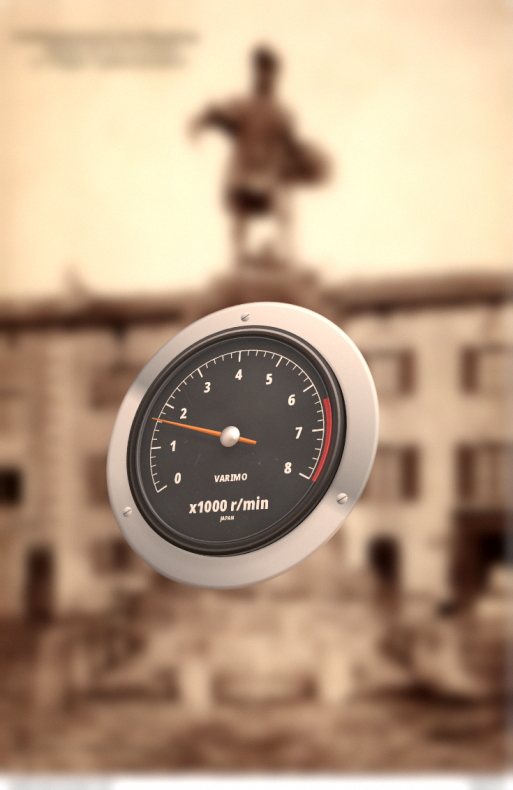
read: 1600 rpm
